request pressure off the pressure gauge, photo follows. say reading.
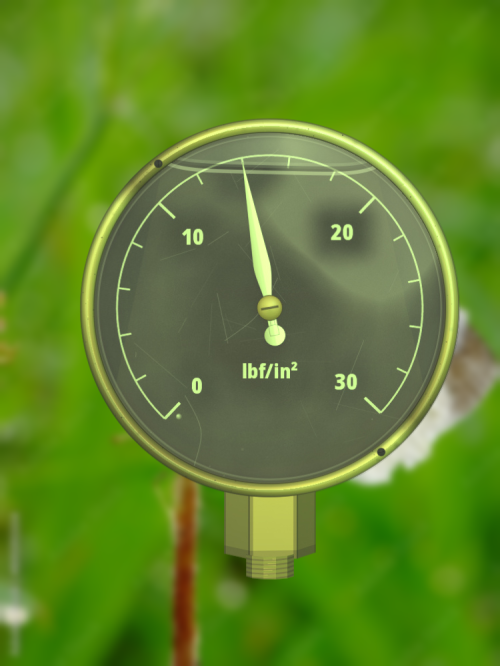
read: 14 psi
